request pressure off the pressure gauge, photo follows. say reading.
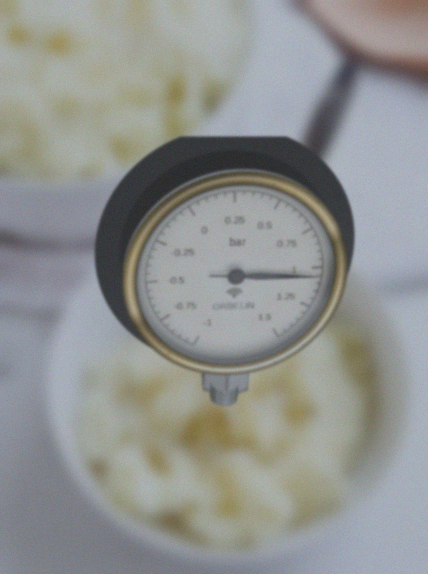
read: 1.05 bar
